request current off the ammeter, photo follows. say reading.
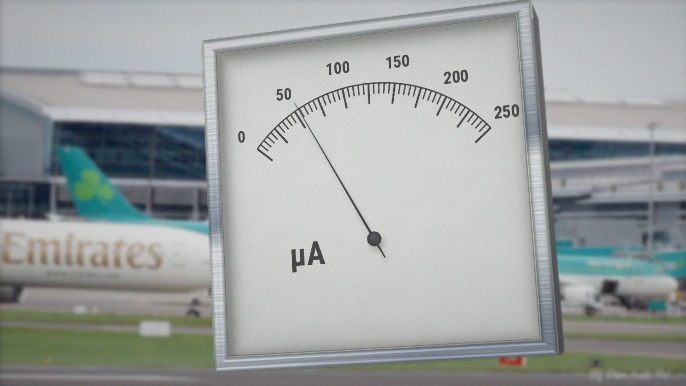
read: 55 µA
